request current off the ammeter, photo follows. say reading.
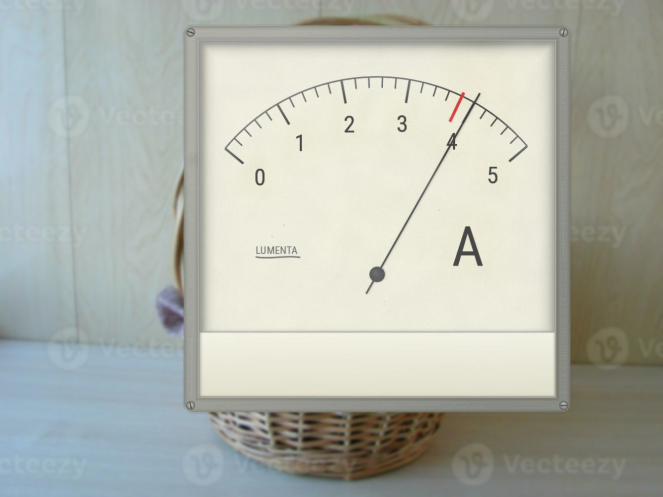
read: 4 A
